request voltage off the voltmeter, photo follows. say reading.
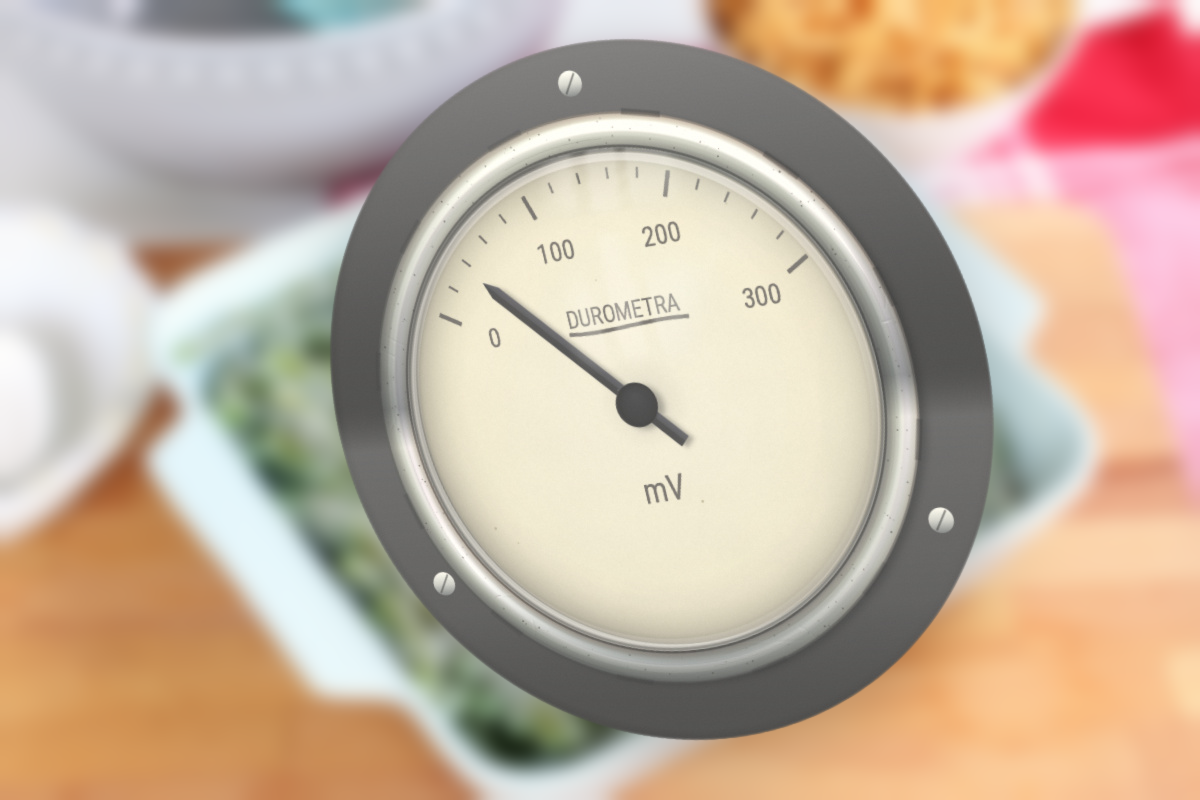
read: 40 mV
